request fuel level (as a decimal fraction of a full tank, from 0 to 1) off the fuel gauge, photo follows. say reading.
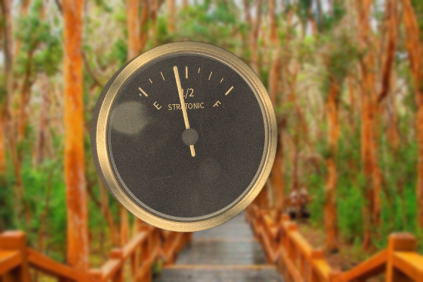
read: 0.375
